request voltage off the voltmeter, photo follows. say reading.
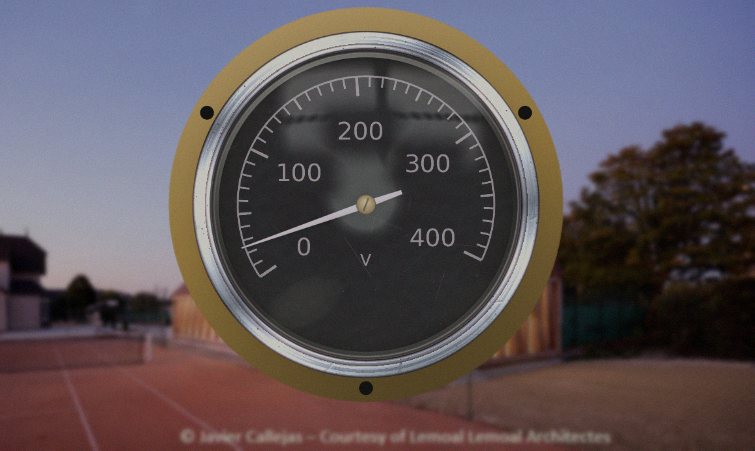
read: 25 V
